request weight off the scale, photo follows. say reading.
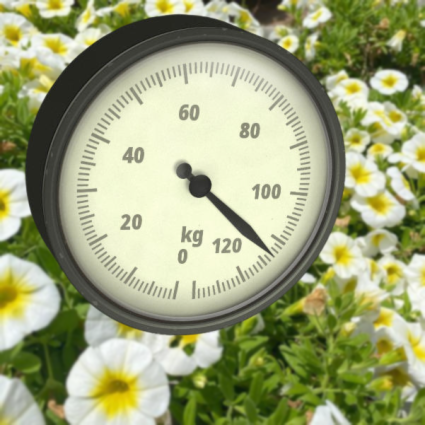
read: 113 kg
